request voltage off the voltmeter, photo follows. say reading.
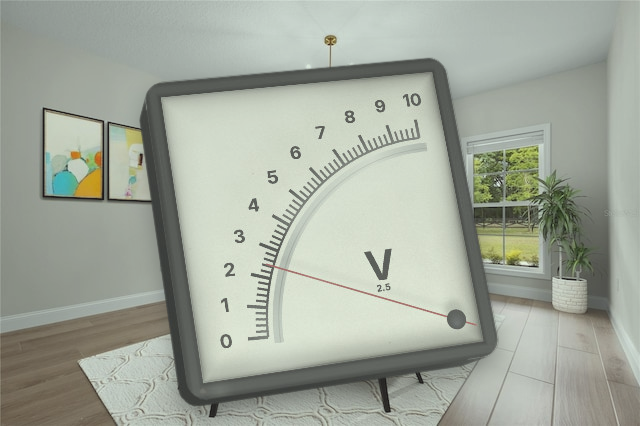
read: 2.4 V
